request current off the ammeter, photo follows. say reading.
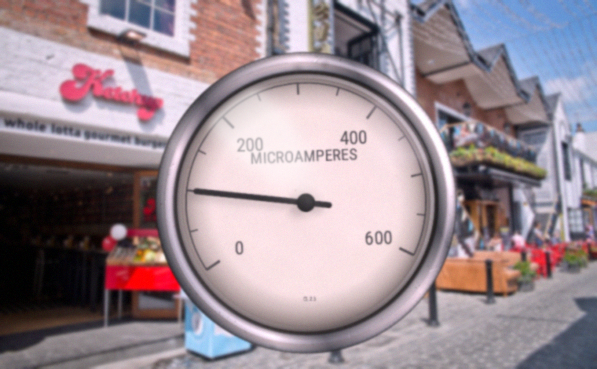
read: 100 µA
